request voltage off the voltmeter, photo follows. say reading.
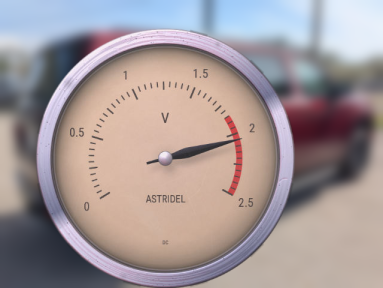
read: 2.05 V
